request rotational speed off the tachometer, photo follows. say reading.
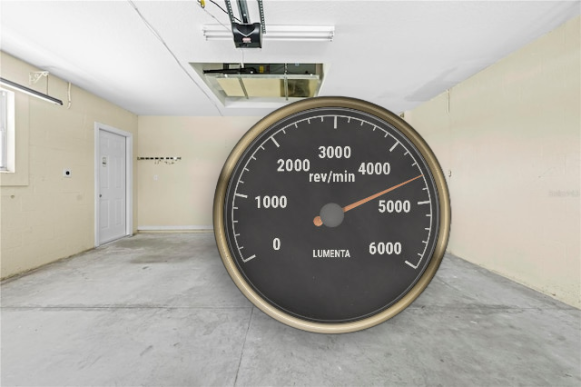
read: 4600 rpm
